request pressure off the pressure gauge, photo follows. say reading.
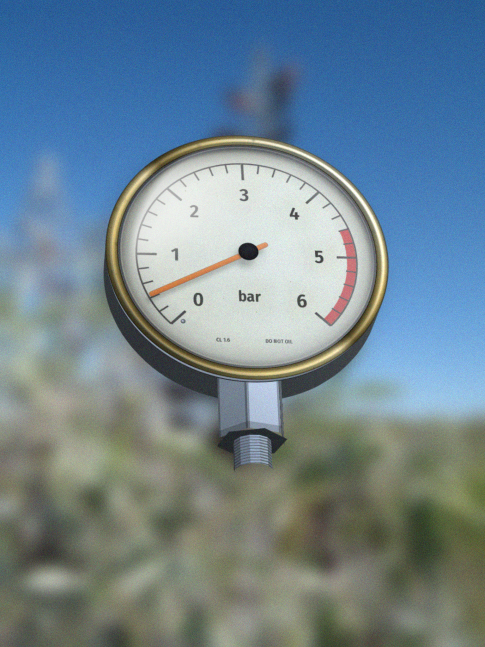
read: 0.4 bar
